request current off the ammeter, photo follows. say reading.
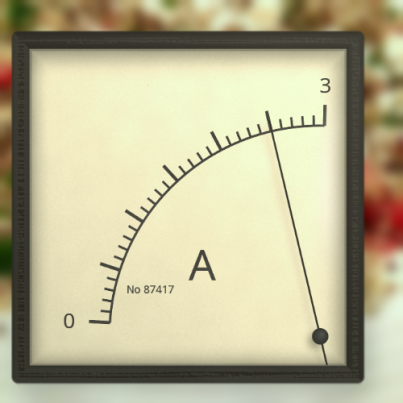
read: 2.5 A
